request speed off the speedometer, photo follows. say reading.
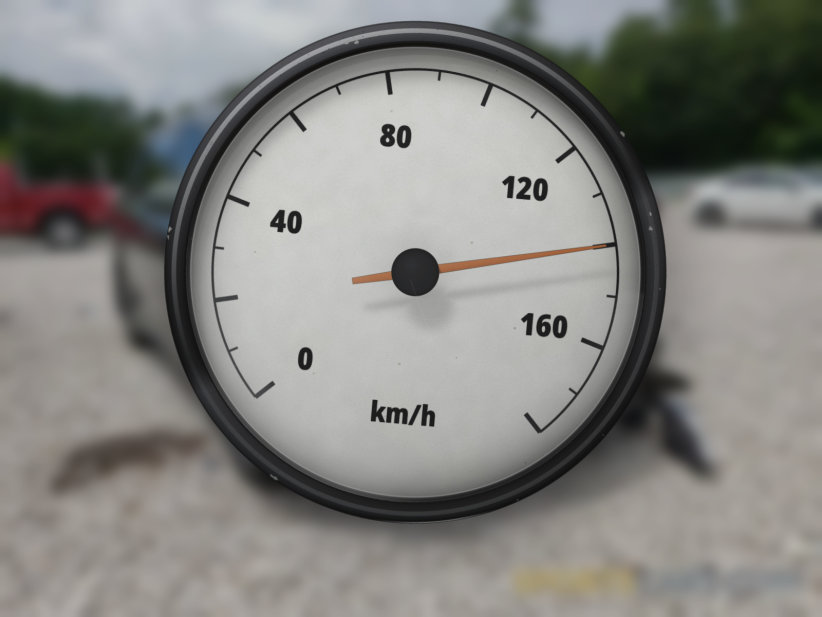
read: 140 km/h
